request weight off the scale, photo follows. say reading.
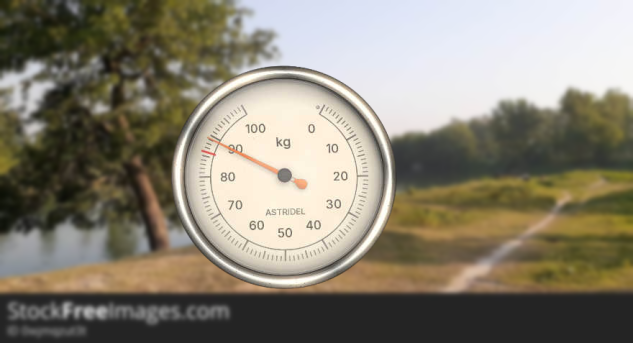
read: 89 kg
